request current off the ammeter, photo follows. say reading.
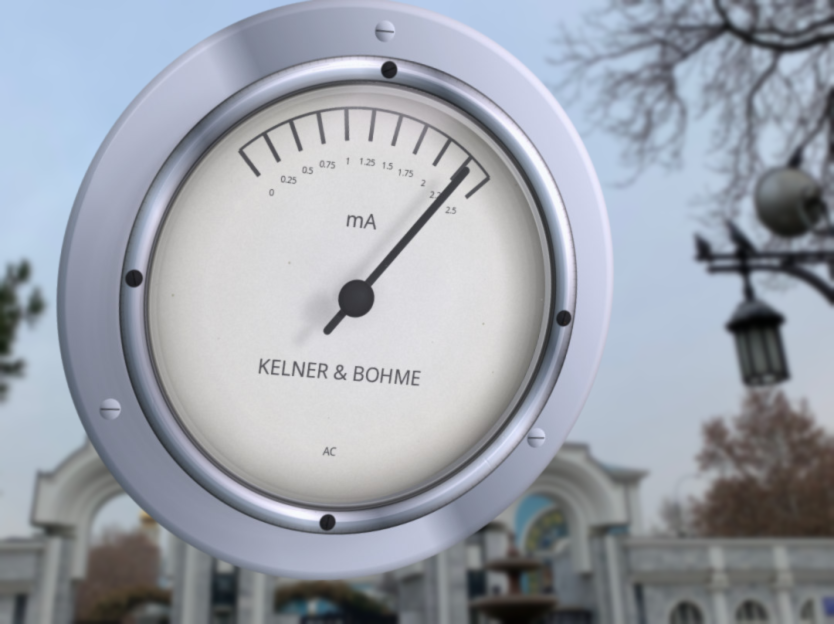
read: 2.25 mA
